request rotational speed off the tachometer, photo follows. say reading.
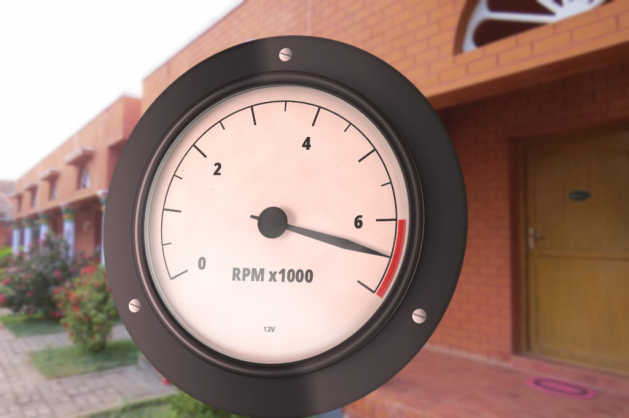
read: 6500 rpm
